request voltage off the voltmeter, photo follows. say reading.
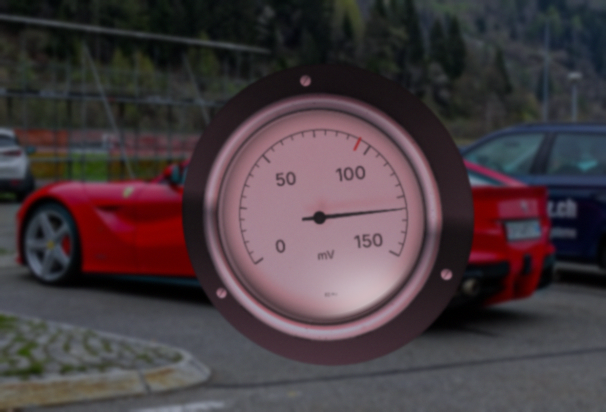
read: 130 mV
